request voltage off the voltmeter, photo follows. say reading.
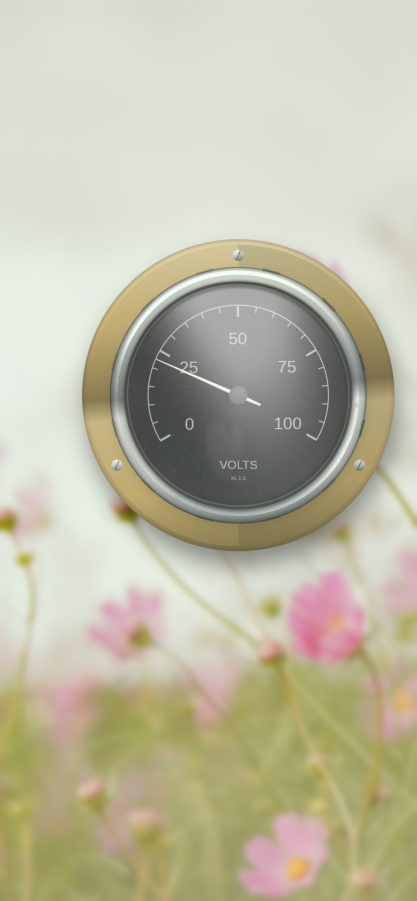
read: 22.5 V
